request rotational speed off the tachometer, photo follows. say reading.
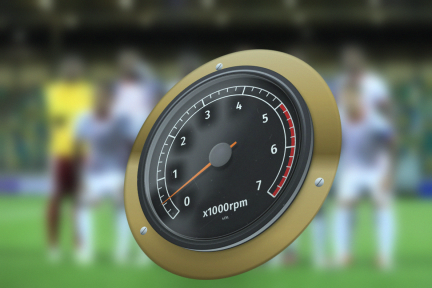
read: 400 rpm
